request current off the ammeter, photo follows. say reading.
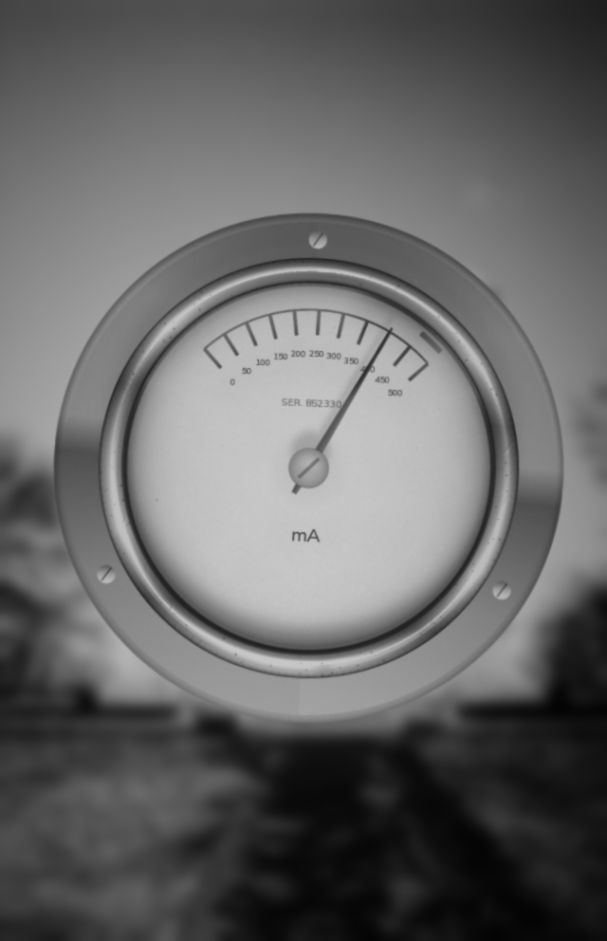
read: 400 mA
